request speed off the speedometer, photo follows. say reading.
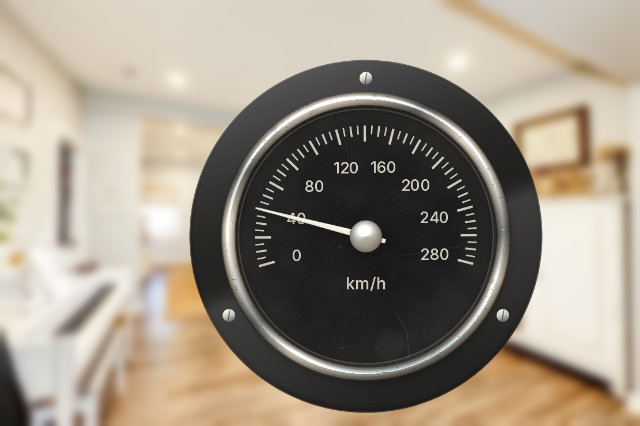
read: 40 km/h
